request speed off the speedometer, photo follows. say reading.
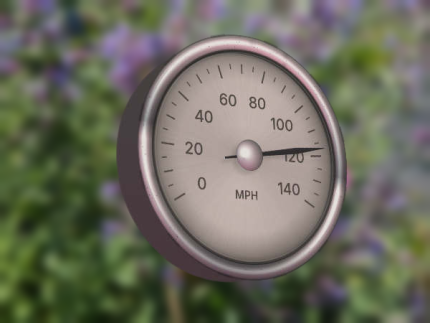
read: 117.5 mph
